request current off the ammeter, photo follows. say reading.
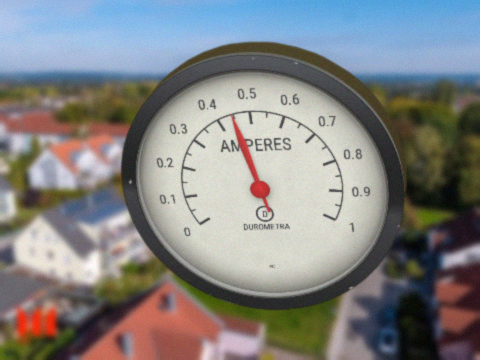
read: 0.45 A
